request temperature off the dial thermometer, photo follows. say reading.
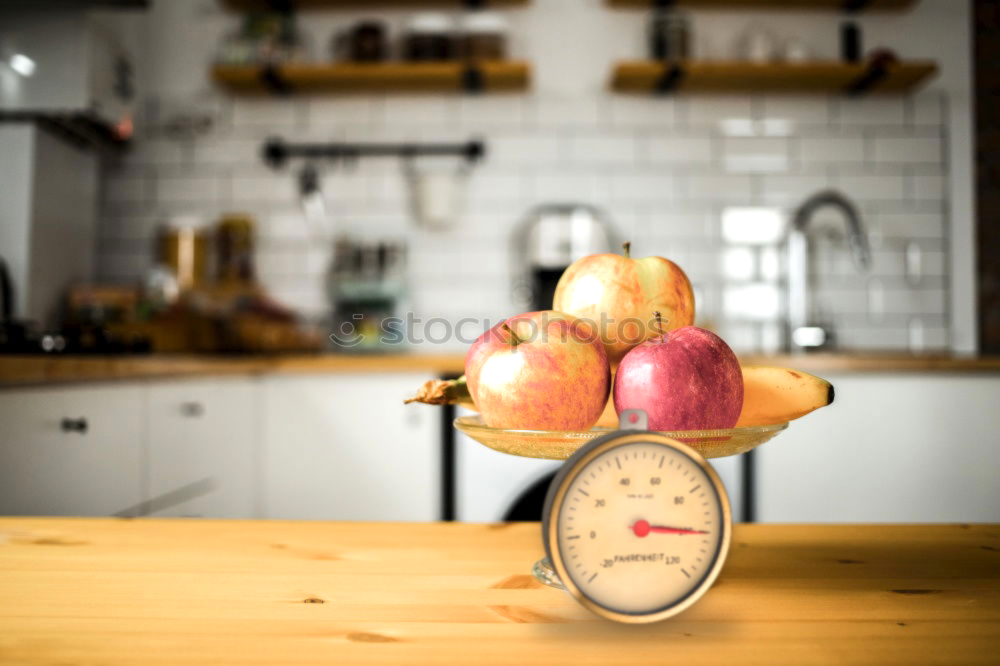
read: 100 °F
